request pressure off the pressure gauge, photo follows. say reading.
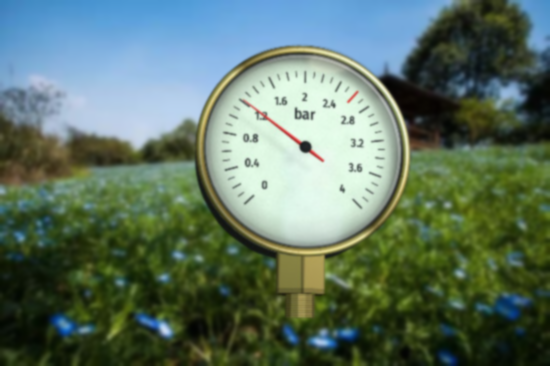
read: 1.2 bar
